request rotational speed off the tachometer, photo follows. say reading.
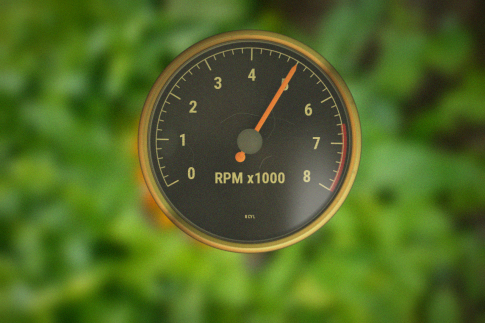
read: 5000 rpm
